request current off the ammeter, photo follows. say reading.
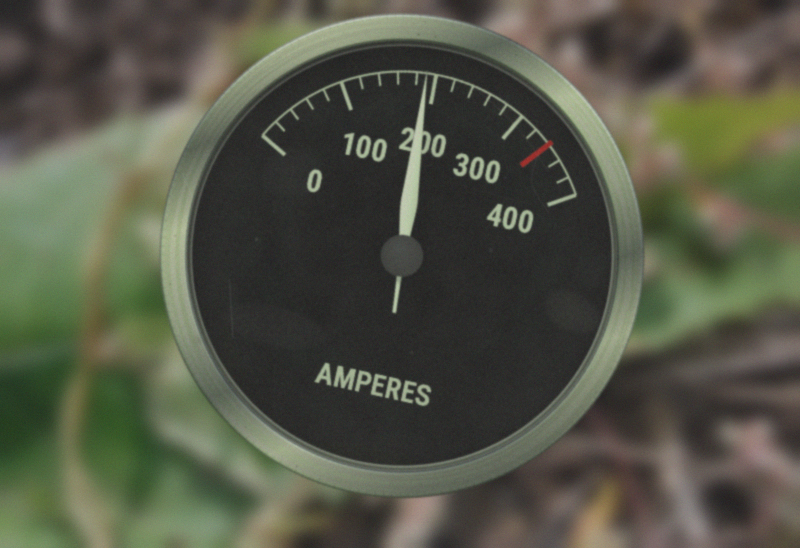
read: 190 A
